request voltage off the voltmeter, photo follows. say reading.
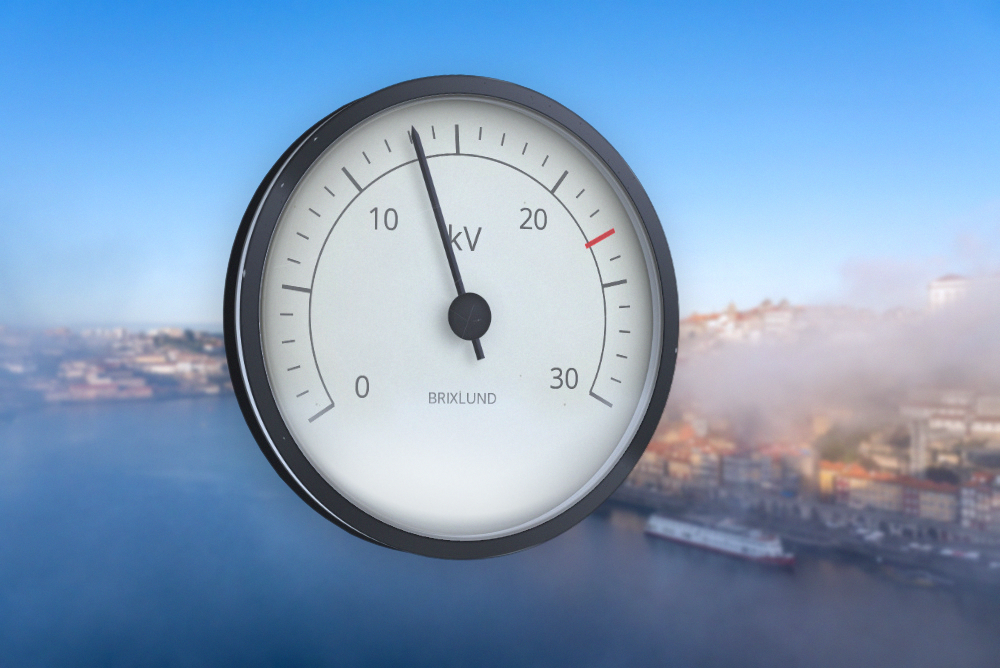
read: 13 kV
